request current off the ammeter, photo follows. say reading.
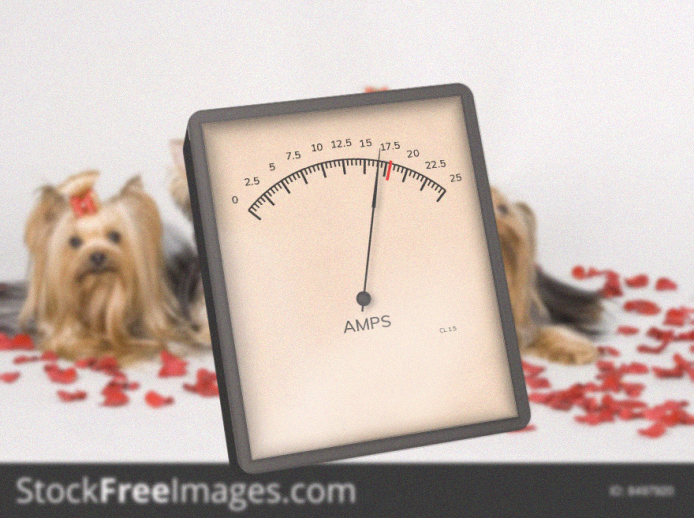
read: 16.5 A
